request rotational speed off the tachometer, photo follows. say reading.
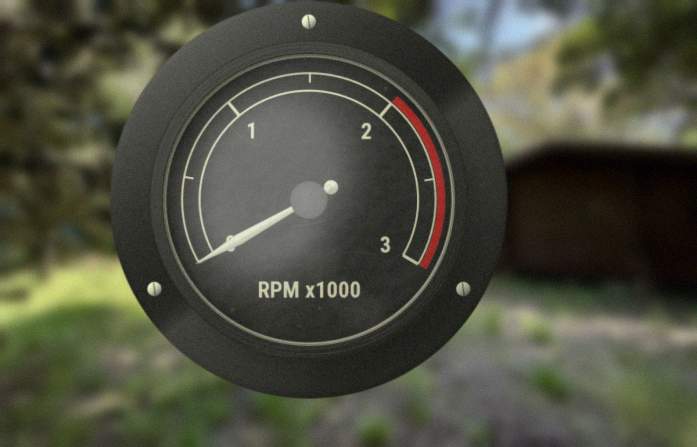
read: 0 rpm
